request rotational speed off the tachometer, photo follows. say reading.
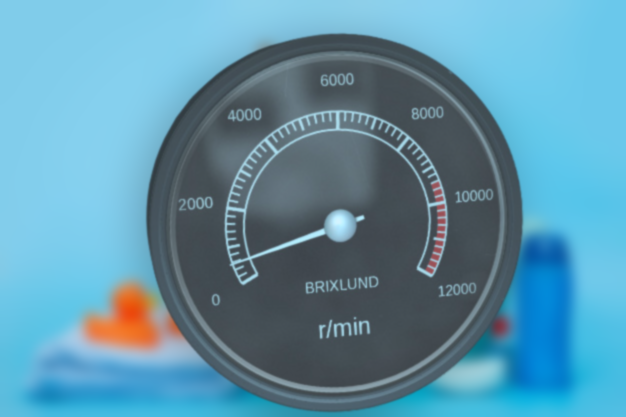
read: 600 rpm
